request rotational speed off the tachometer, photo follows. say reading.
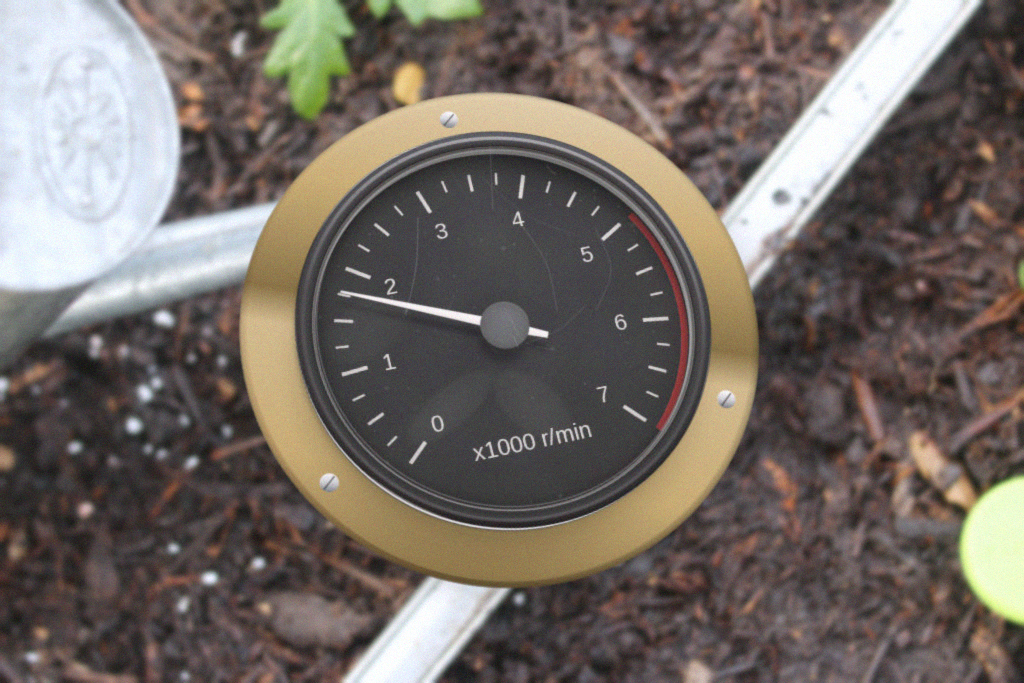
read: 1750 rpm
